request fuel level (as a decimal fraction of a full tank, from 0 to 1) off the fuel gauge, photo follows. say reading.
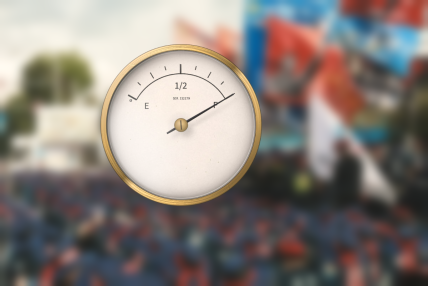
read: 1
